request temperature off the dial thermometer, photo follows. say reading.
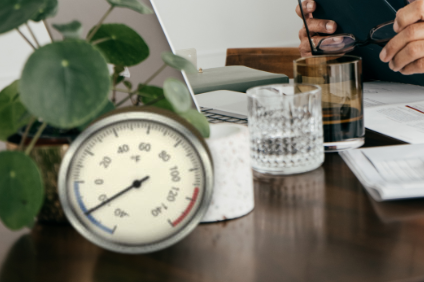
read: -20 °F
